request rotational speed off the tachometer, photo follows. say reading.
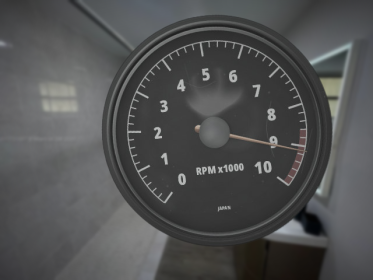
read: 9100 rpm
